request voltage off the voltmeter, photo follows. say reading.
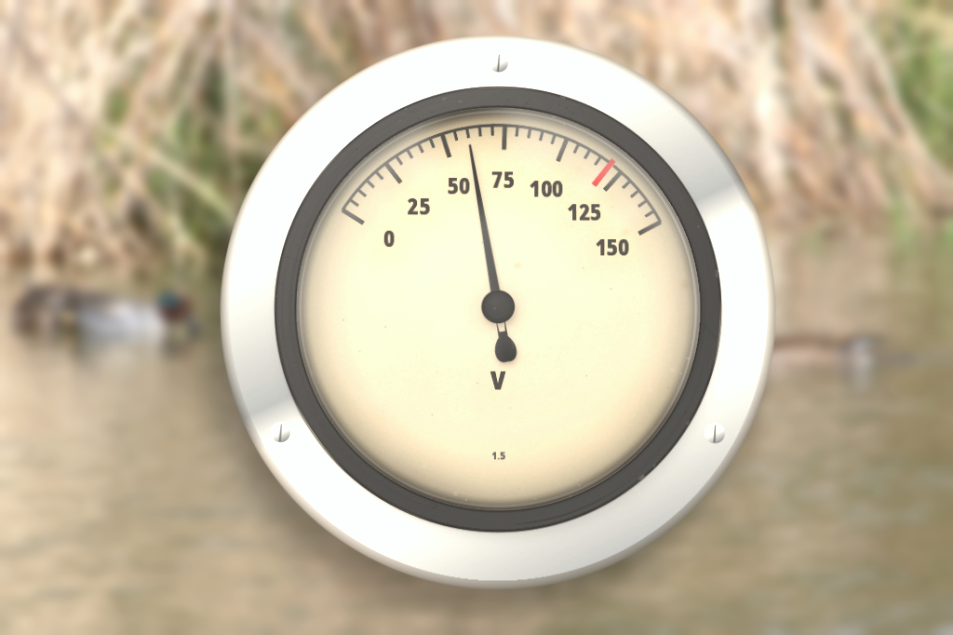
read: 60 V
